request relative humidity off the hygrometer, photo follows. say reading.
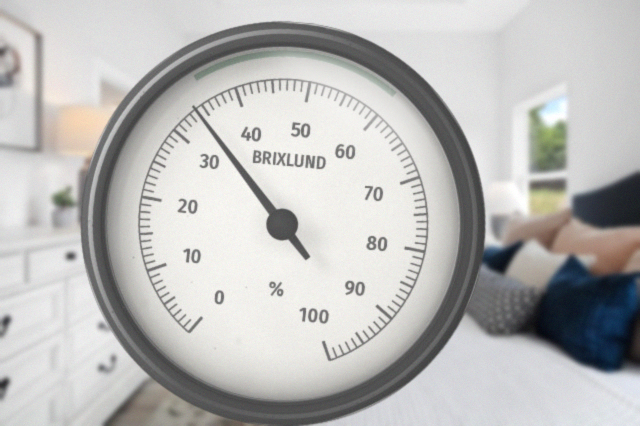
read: 34 %
